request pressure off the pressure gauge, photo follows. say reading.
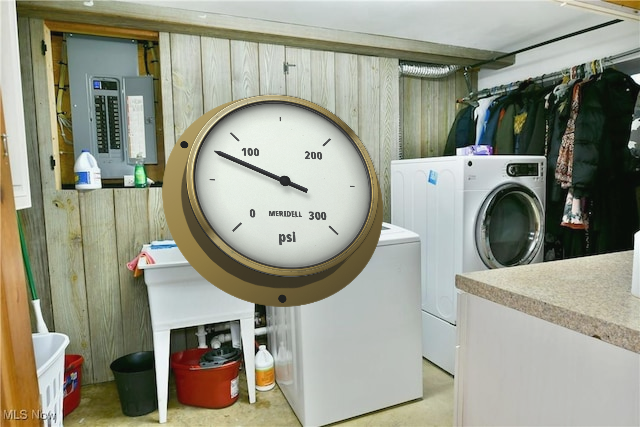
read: 75 psi
